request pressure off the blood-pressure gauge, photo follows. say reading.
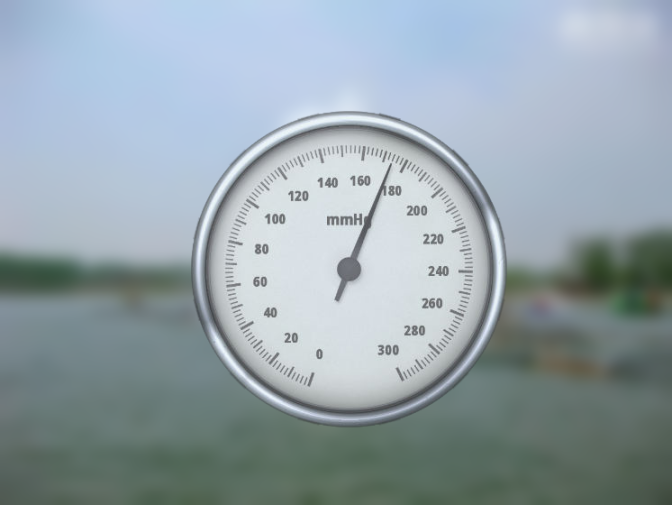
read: 174 mmHg
